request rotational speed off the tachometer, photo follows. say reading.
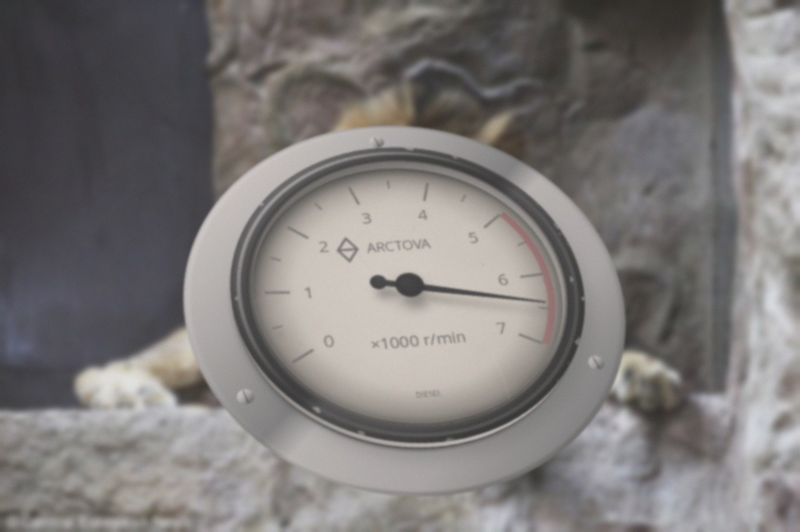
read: 6500 rpm
